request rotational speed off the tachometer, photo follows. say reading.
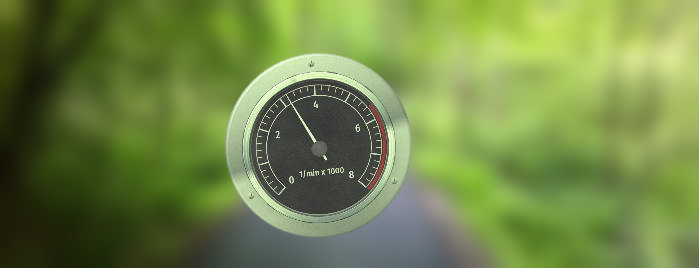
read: 3200 rpm
